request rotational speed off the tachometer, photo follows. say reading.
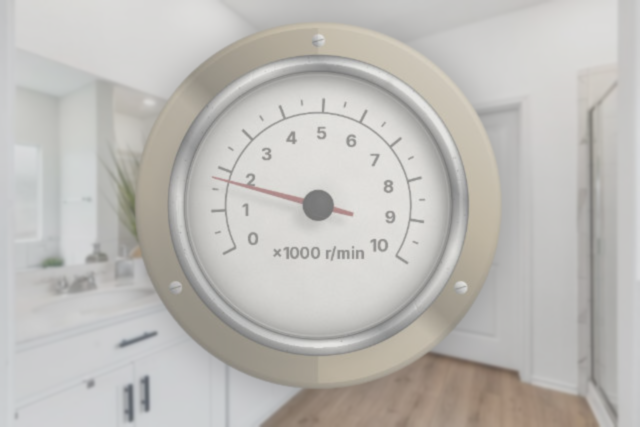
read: 1750 rpm
